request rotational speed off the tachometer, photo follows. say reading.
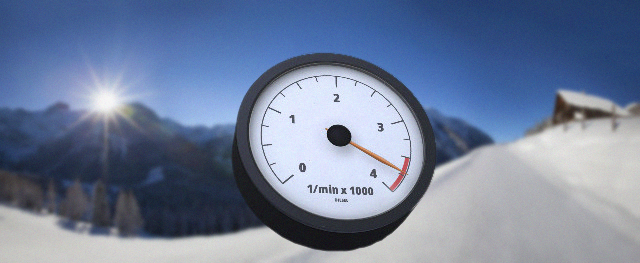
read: 3750 rpm
